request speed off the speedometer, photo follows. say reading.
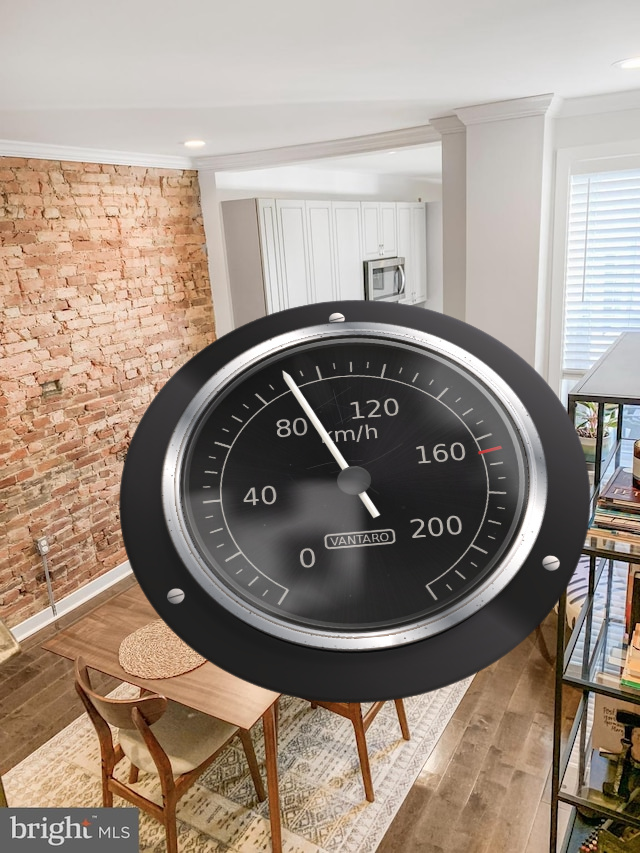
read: 90 km/h
